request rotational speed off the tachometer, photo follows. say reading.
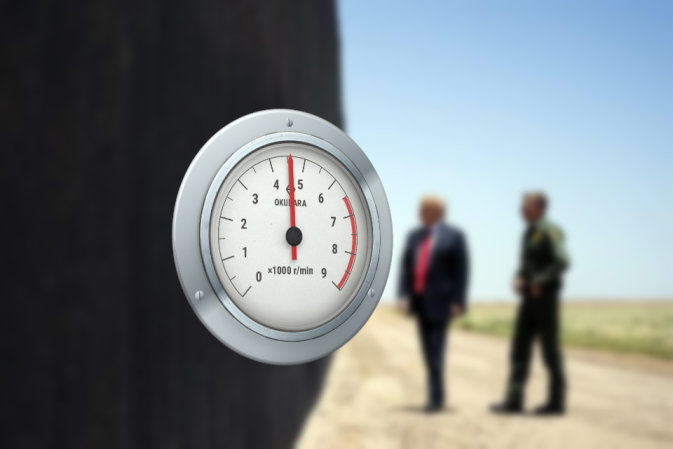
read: 4500 rpm
